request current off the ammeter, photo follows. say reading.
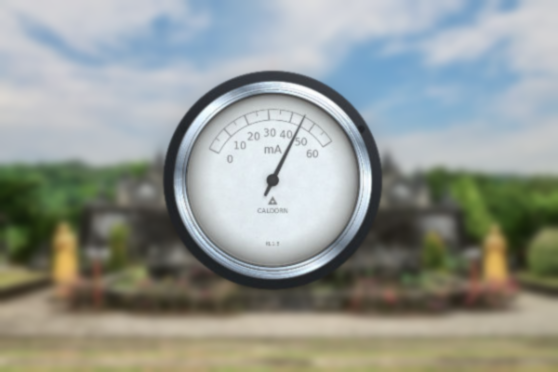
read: 45 mA
